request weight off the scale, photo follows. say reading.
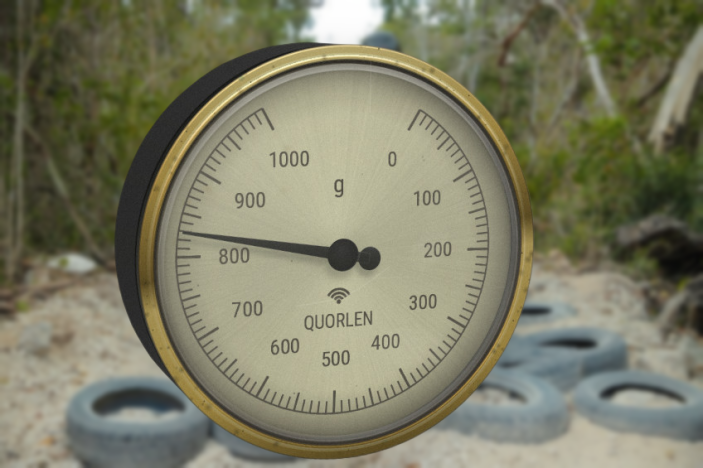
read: 830 g
